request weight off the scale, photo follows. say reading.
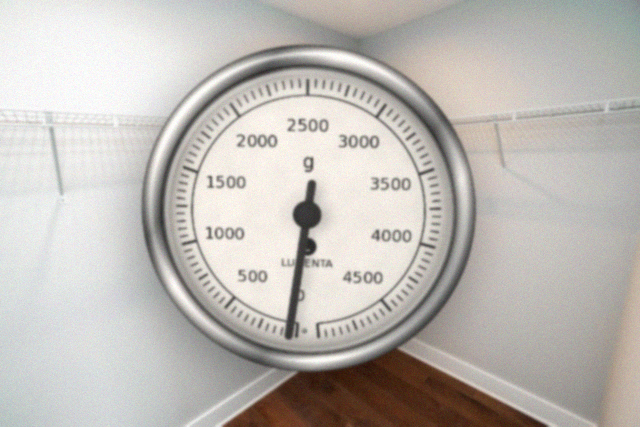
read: 50 g
